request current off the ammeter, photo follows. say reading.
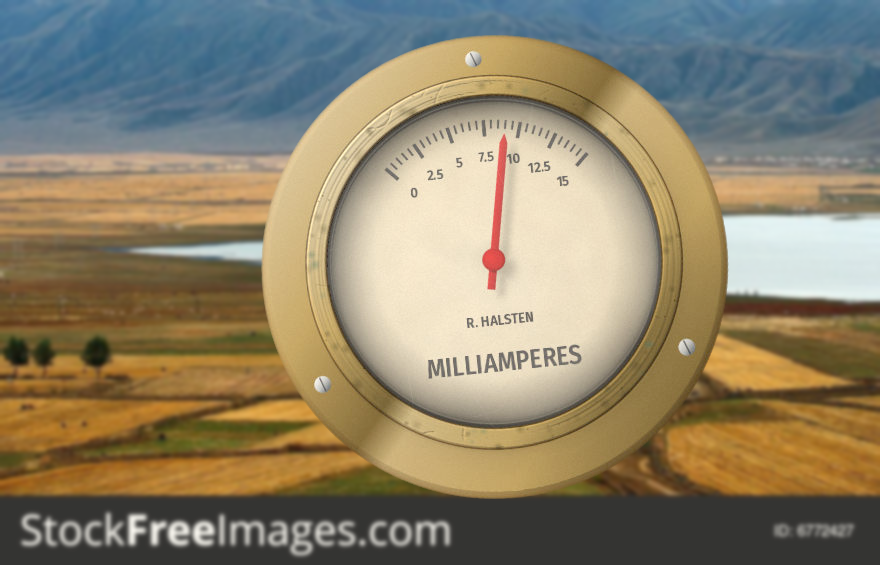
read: 9 mA
